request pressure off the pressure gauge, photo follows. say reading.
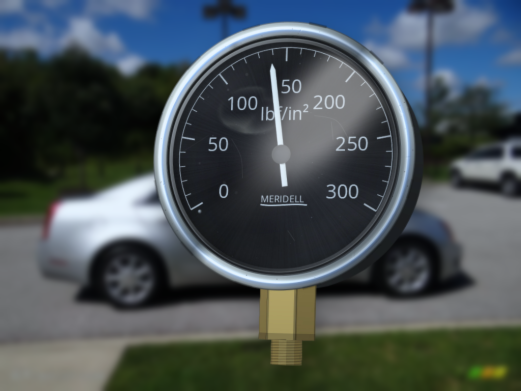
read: 140 psi
